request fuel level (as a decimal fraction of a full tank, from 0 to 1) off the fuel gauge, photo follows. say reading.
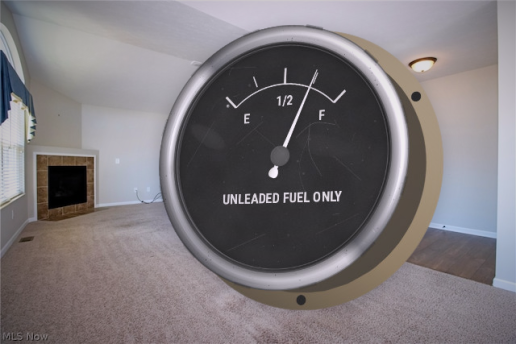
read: 0.75
